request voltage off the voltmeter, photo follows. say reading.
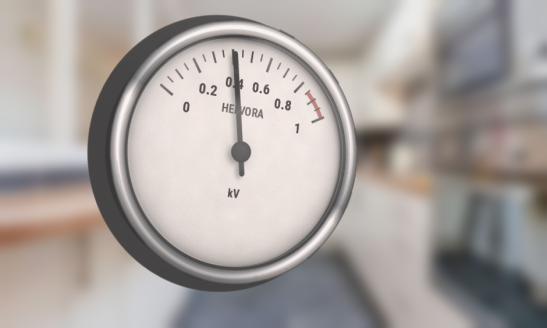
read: 0.4 kV
